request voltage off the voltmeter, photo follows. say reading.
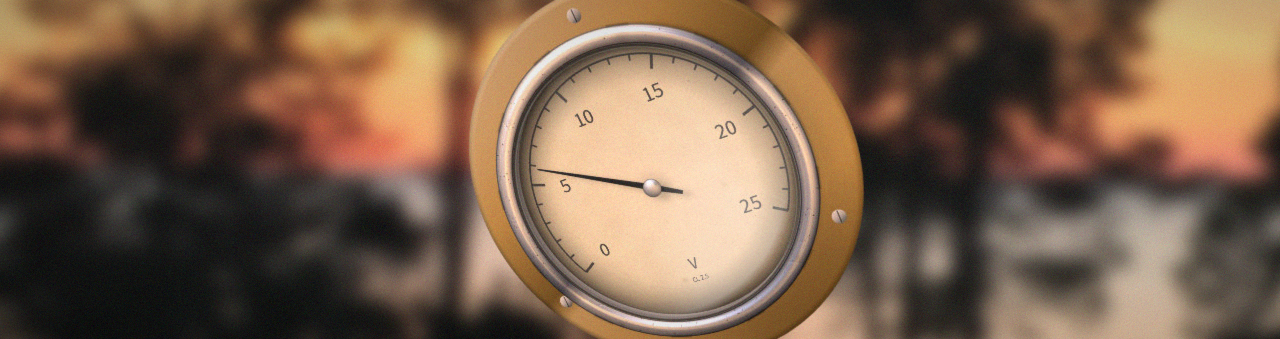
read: 6 V
